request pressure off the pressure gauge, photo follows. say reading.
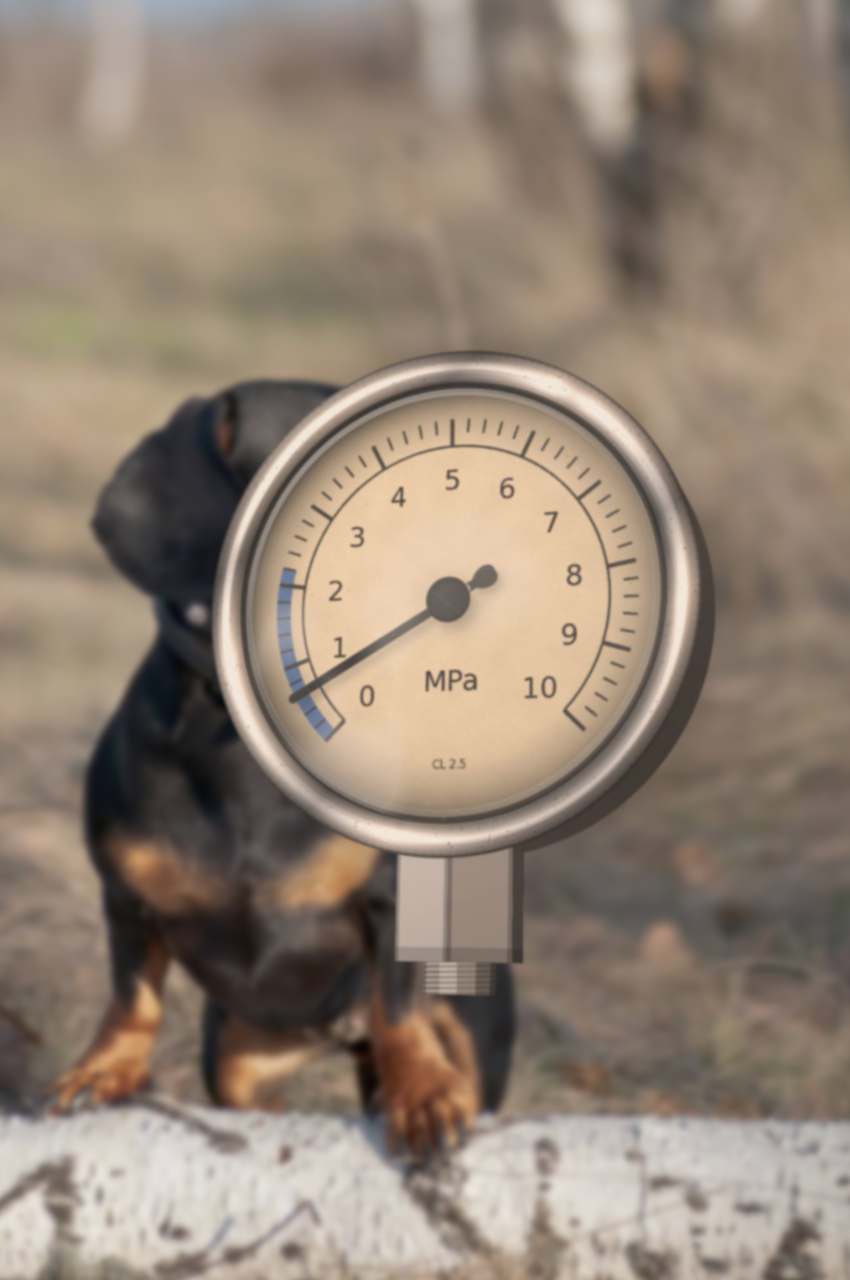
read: 0.6 MPa
